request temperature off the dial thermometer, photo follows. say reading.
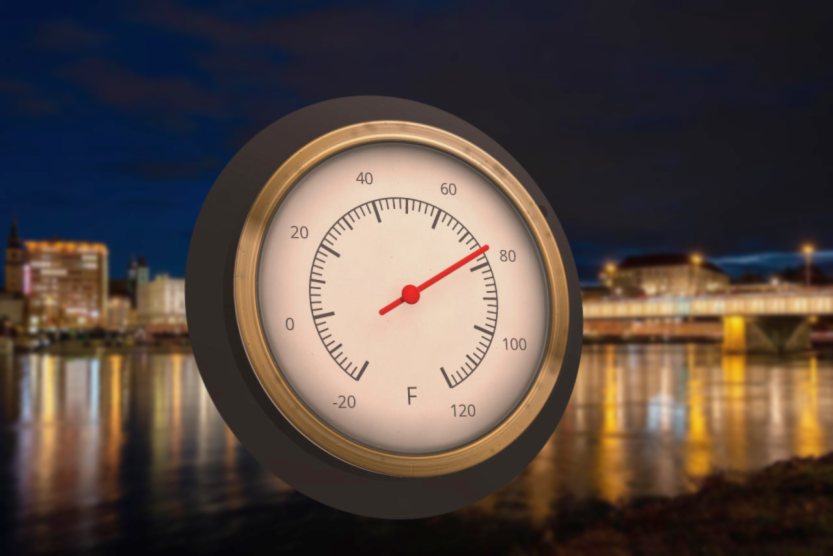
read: 76 °F
